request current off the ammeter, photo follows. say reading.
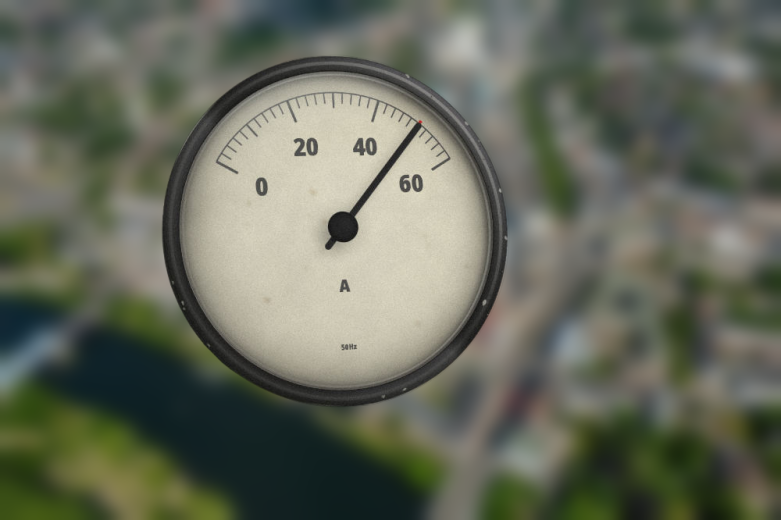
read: 50 A
